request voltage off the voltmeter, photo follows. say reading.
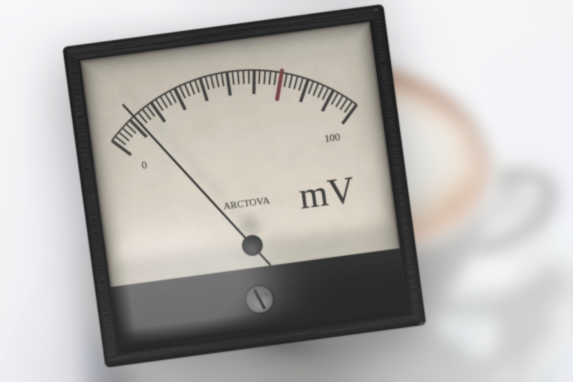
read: 12 mV
